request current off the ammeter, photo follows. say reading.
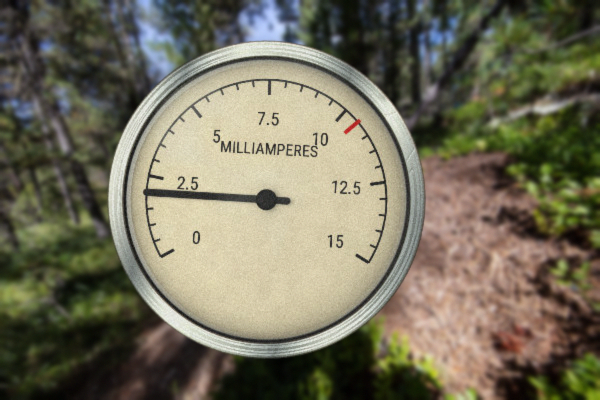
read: 2 mA
